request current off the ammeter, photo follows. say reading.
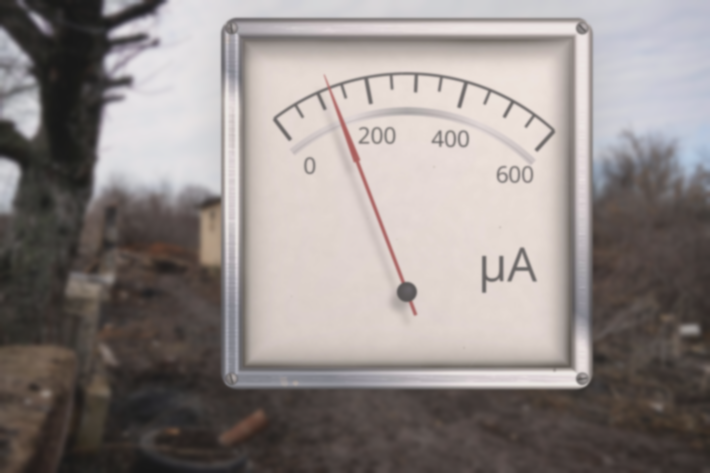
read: 125 µA
